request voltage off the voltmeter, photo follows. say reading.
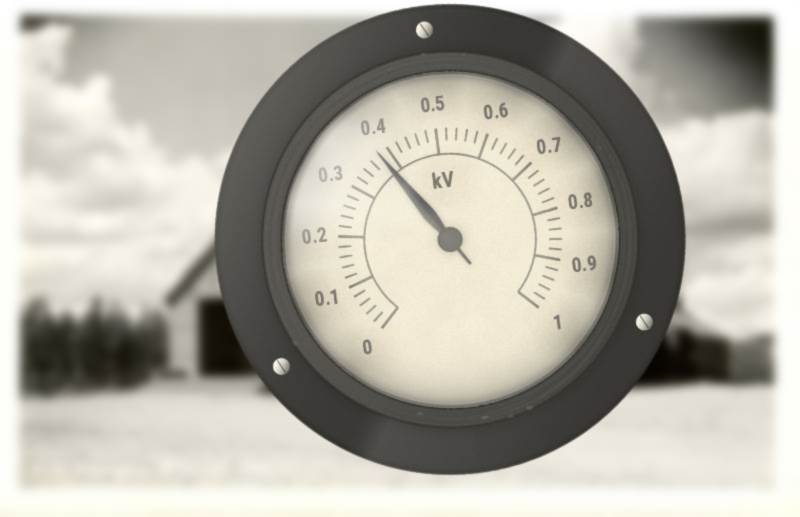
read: 0.38 kV
